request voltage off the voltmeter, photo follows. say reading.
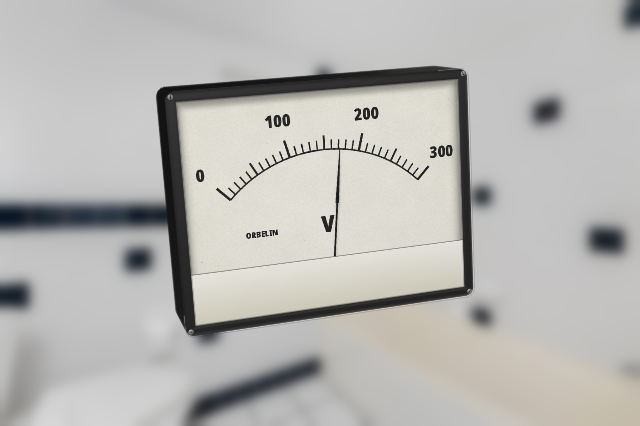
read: 170 V
